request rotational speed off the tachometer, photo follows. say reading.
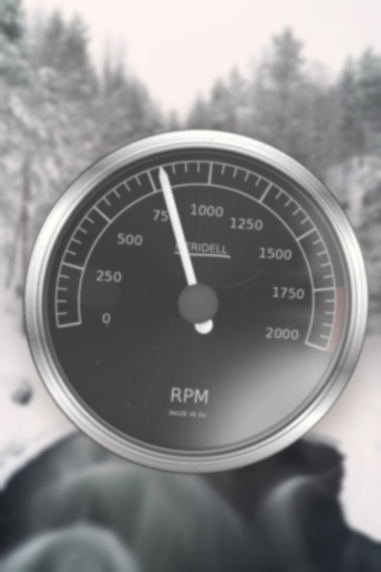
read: 800 rpm
